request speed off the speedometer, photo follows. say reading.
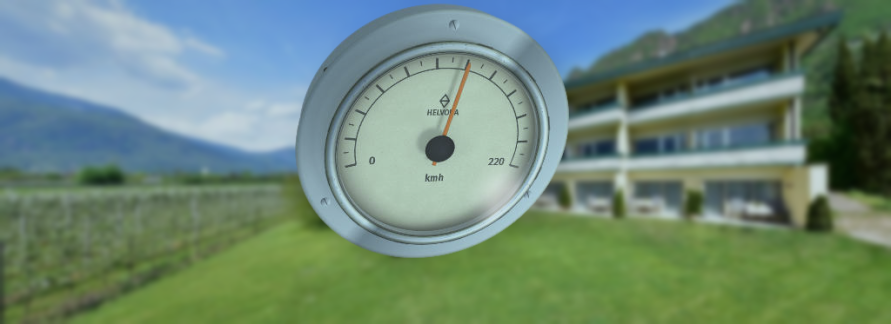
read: 120 km/h
